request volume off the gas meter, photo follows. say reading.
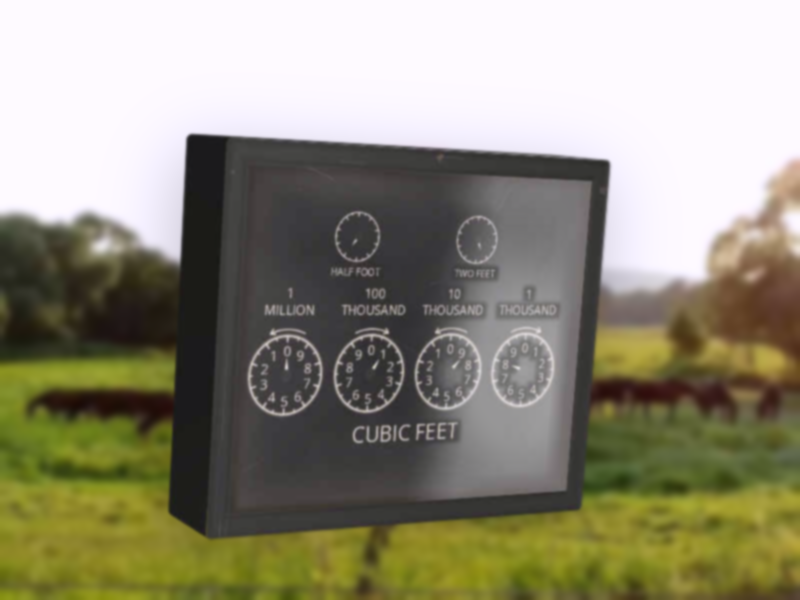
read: 8800 ft³
